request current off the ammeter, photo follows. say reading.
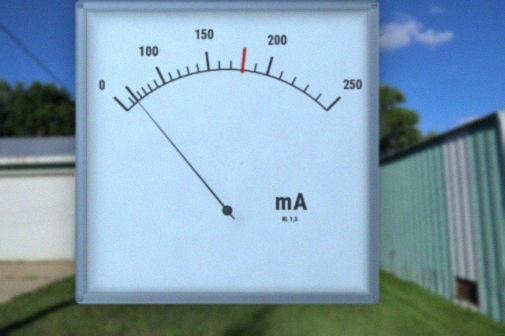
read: 50 mA
